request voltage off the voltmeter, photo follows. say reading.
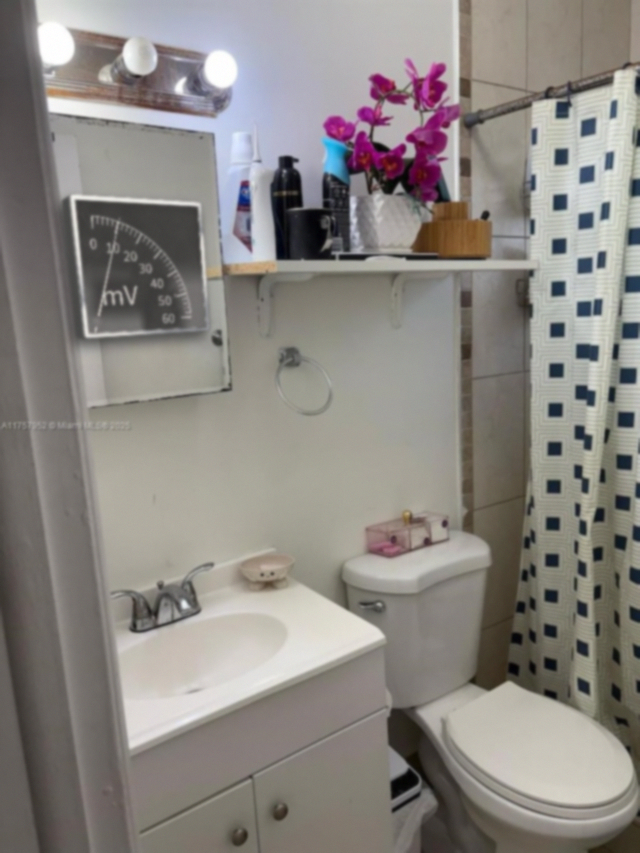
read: 10 mV
